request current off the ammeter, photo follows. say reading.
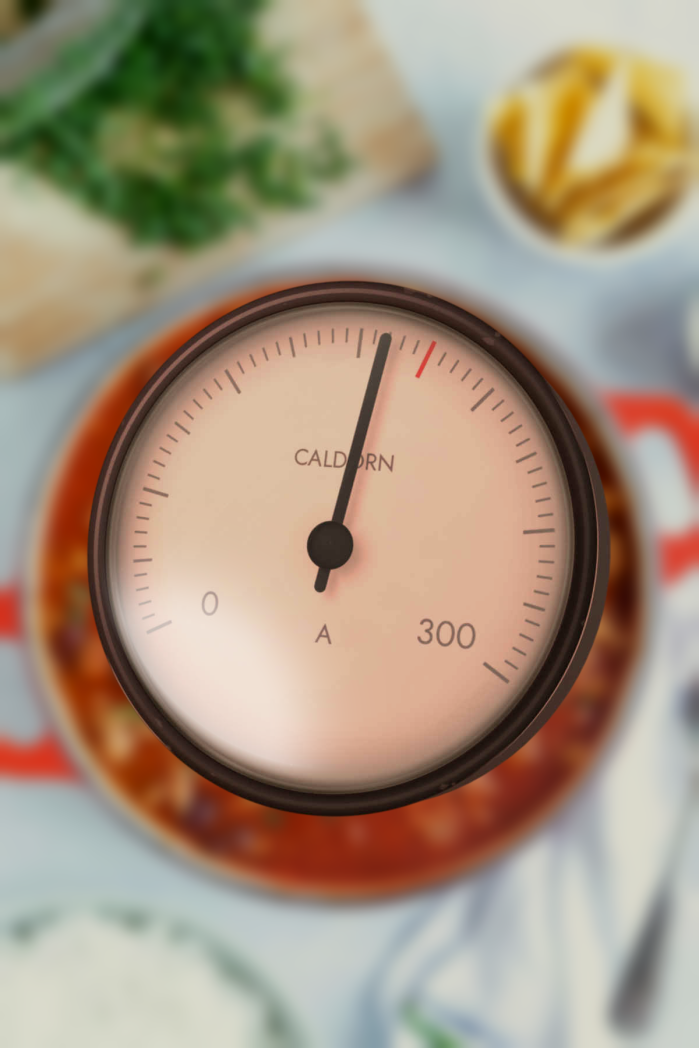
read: 160 A
